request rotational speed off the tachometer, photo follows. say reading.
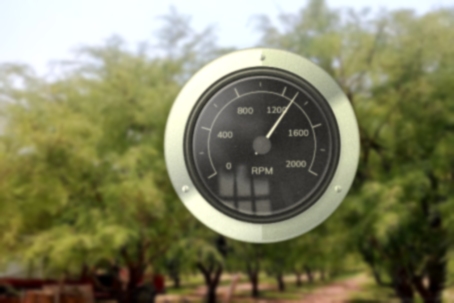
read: 1300 rpm
